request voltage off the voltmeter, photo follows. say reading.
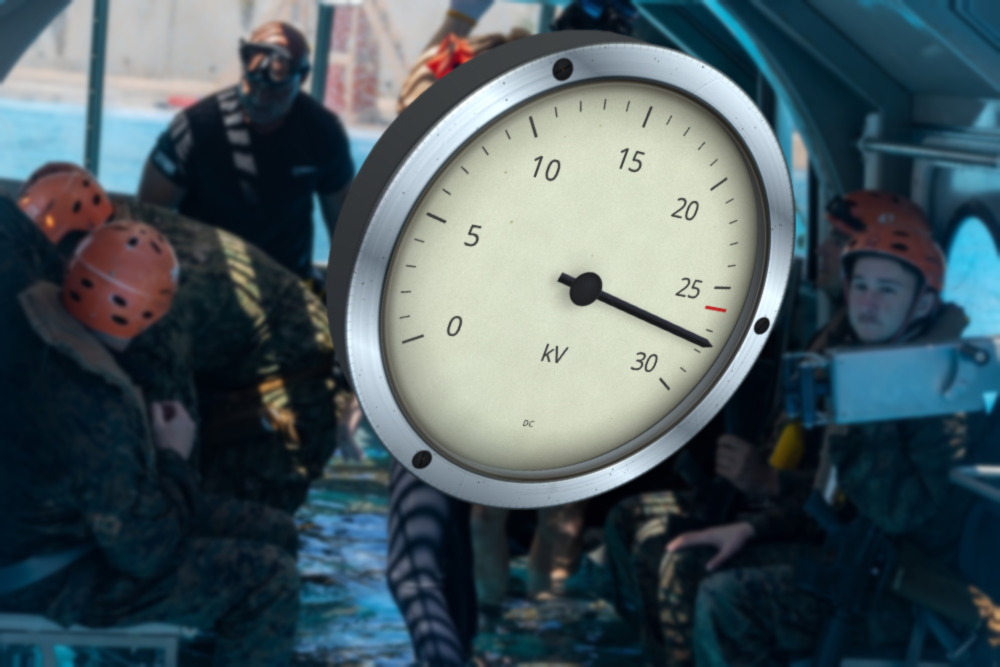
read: 27.5 kV
